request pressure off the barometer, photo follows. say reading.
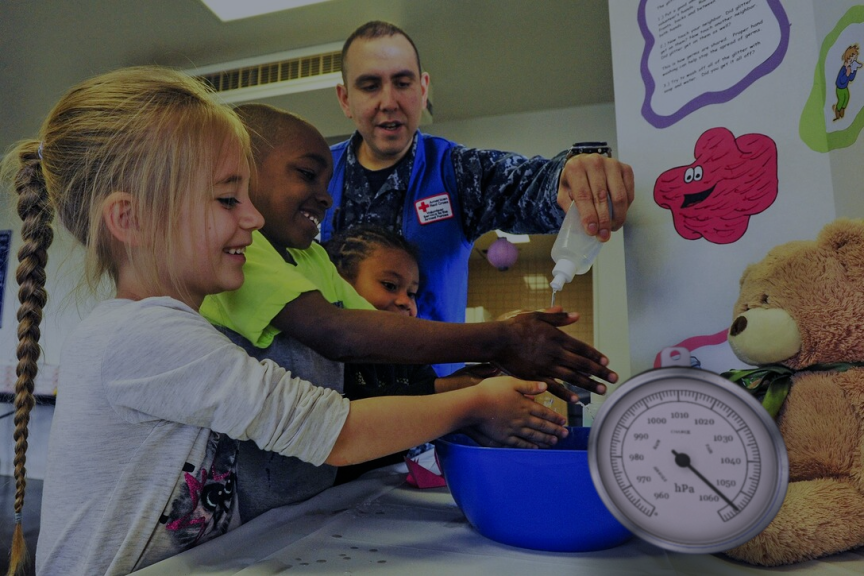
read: 1055 hPa
